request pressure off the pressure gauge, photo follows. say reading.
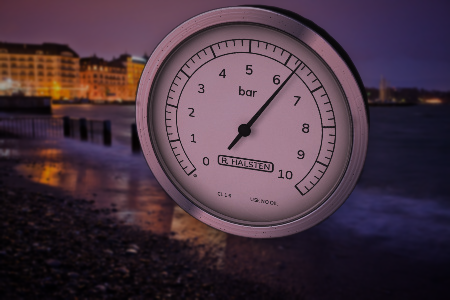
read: 6.3 bar
